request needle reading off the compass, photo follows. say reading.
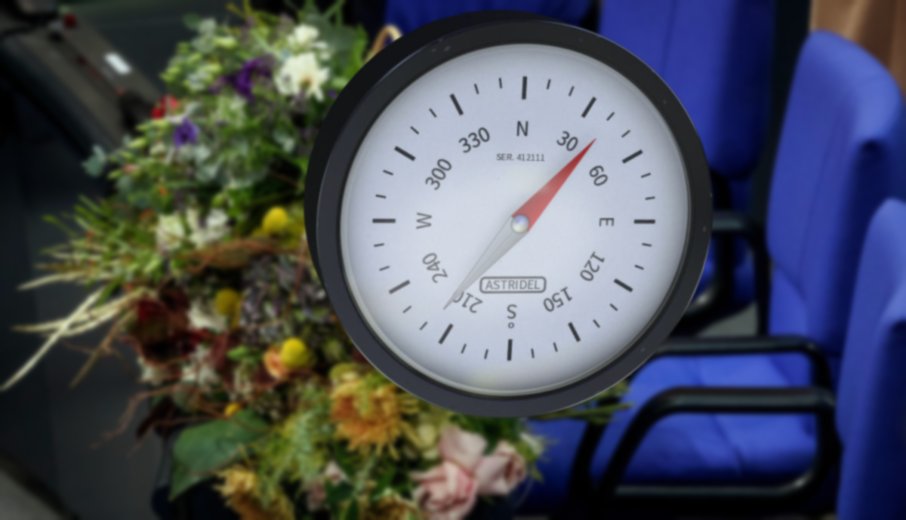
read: 40 °
